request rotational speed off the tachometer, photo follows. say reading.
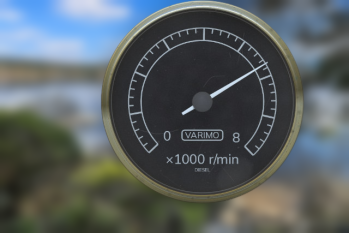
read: 5700 rpm
